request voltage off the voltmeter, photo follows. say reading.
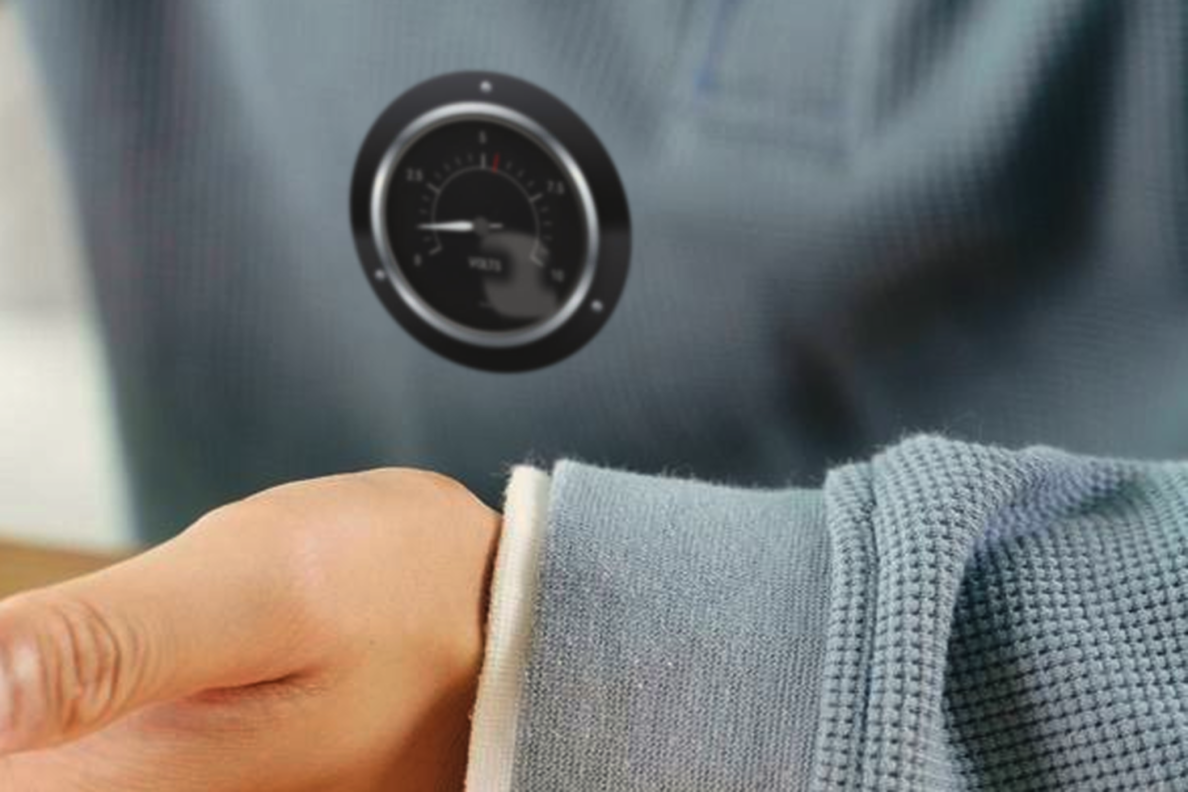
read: 1 V
